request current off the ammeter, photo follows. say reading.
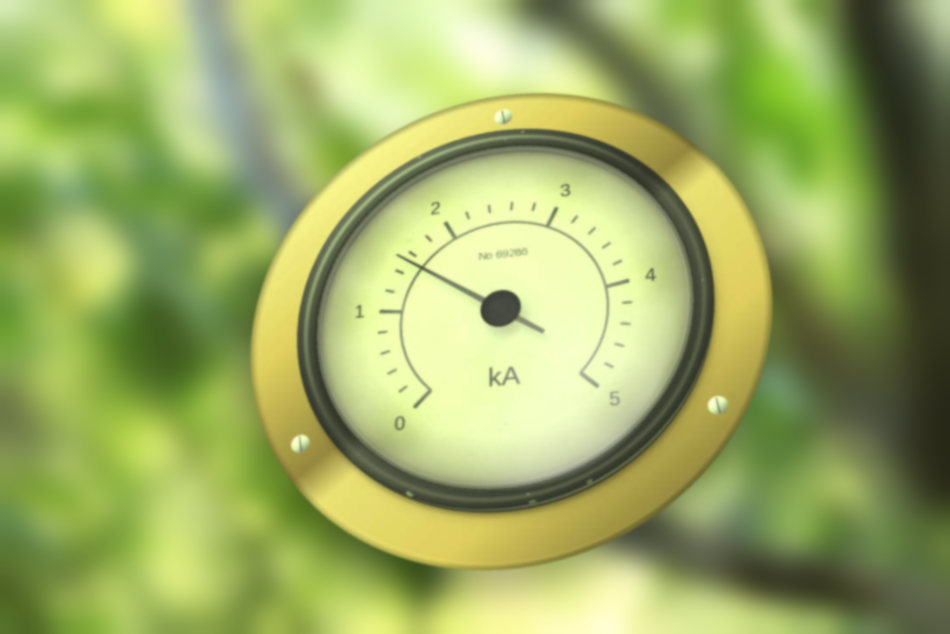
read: 1.5 kA
